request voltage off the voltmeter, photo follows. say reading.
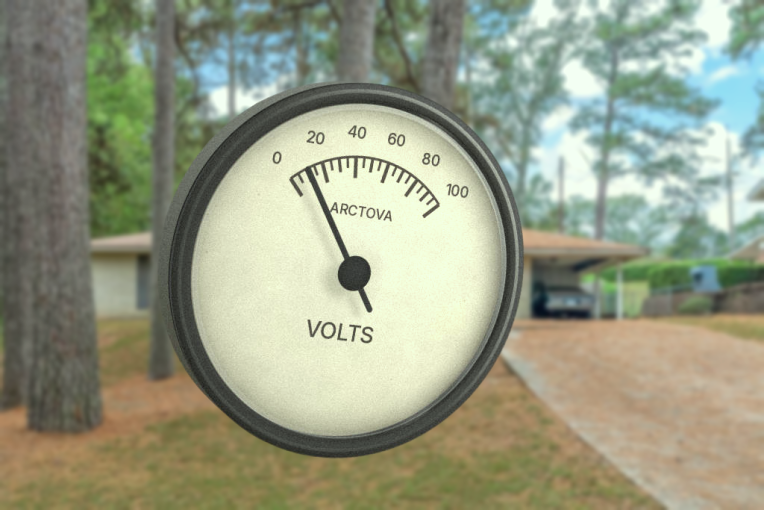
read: 10 V
